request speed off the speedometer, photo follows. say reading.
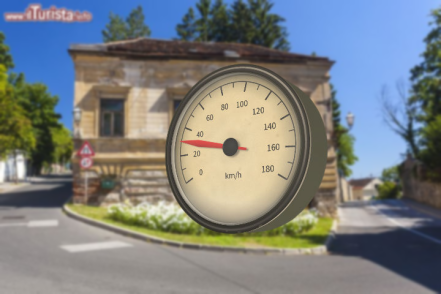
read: 30 km/h
